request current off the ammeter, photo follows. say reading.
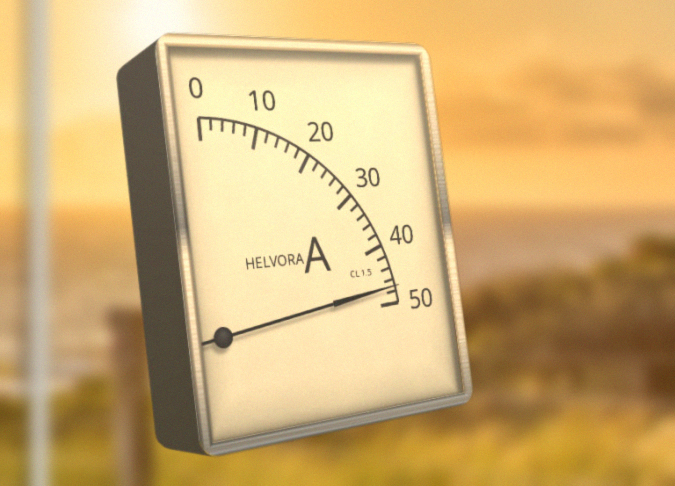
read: 47 A
